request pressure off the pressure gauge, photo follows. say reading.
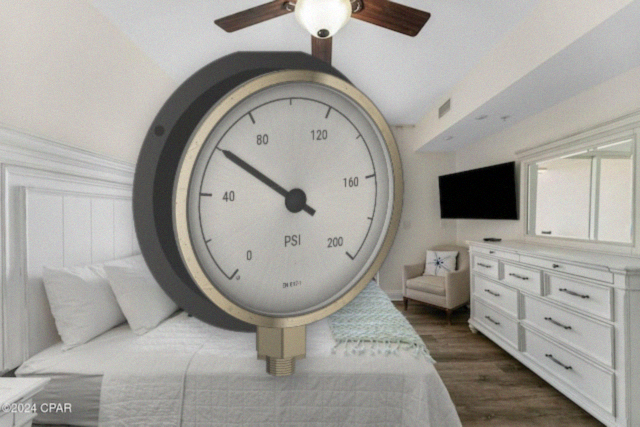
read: 60 psi
